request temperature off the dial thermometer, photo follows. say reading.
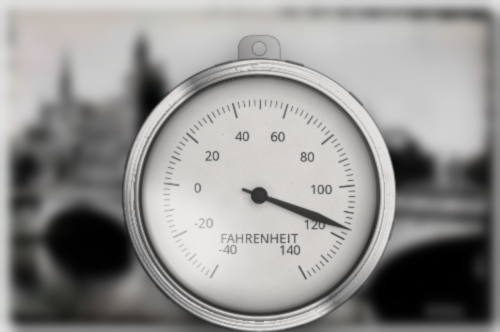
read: 116 °F
